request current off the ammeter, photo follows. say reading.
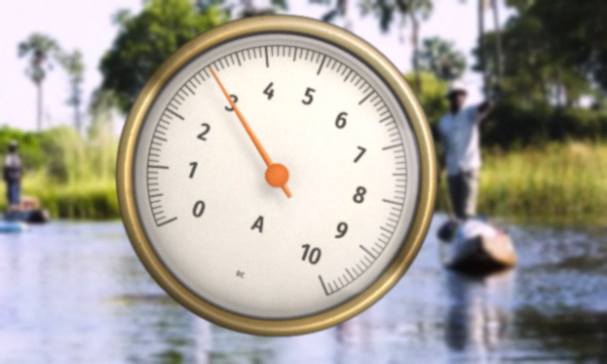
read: 3 A
